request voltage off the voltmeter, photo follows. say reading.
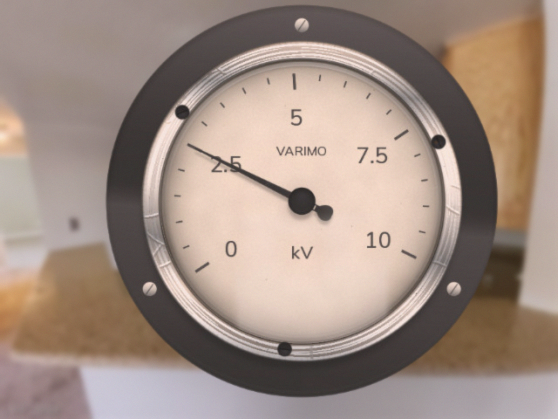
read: 2.5 kV
